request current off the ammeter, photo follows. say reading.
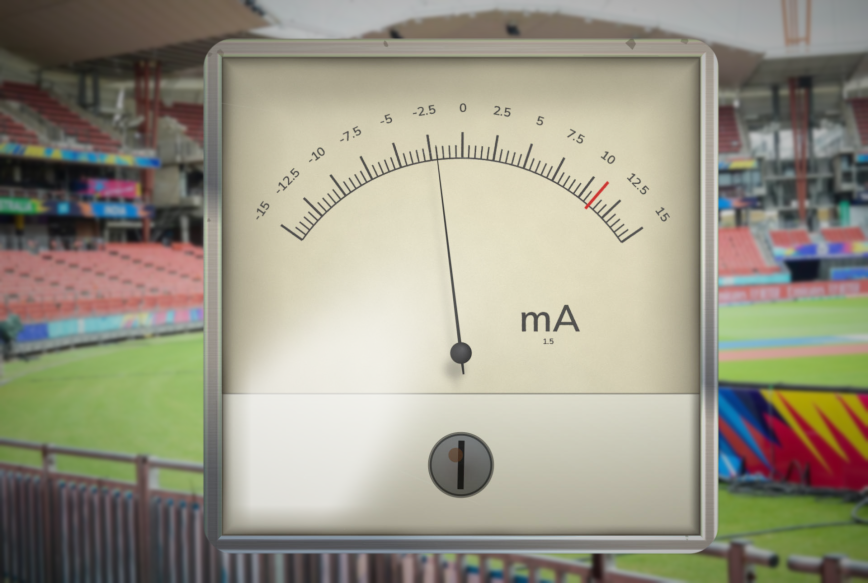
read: -2 mA
